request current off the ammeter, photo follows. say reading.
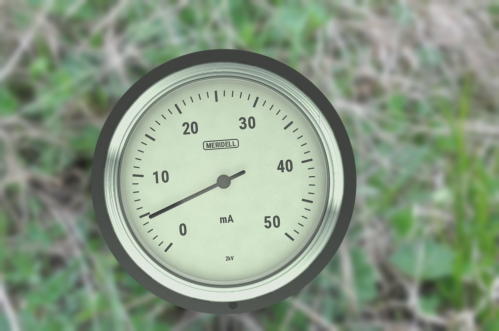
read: 4.5 mA
